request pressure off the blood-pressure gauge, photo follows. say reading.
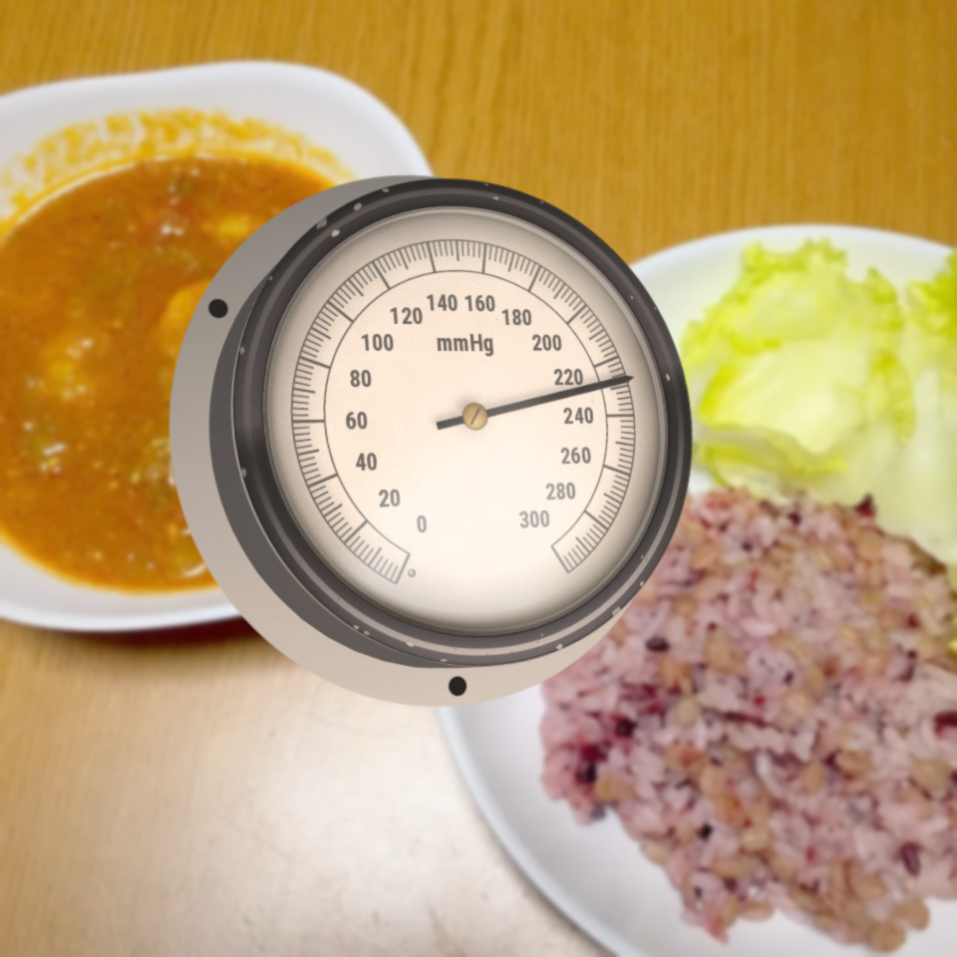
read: 228 mmHg
